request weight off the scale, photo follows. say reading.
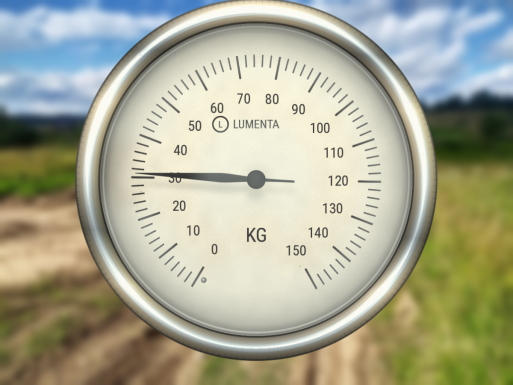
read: 31 kg
